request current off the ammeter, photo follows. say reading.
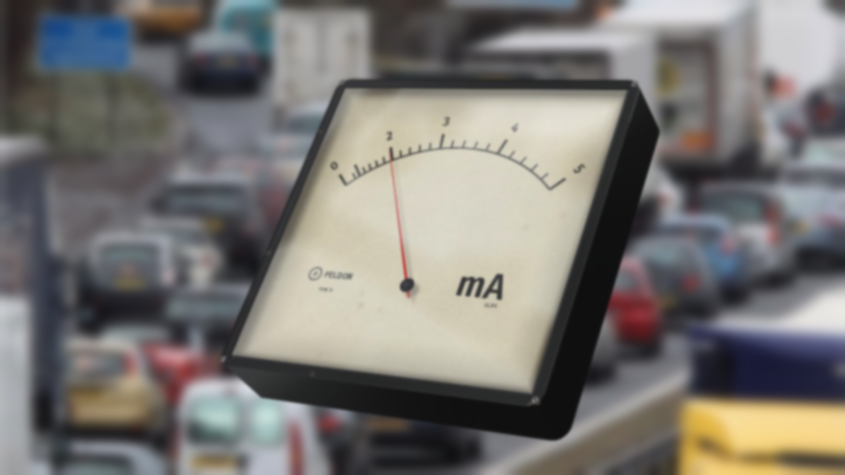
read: 2 mA
